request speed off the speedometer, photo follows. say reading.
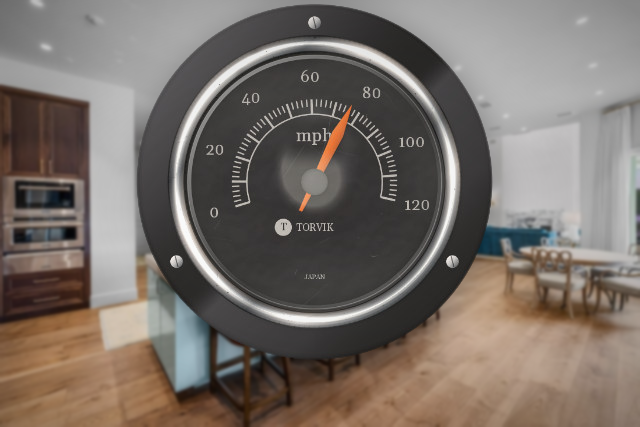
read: 76 mph
